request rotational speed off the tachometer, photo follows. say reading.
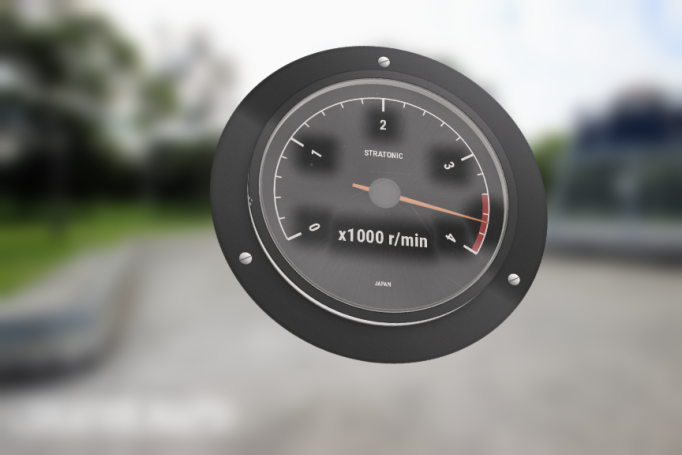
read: 3700 rpm
